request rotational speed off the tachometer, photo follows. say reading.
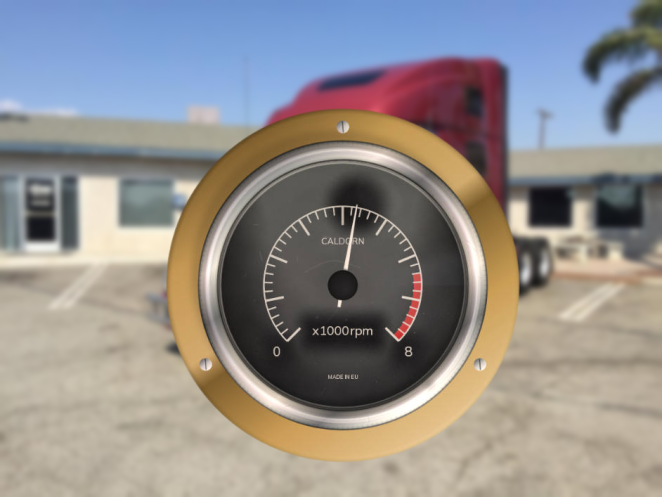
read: 4300 rpm
